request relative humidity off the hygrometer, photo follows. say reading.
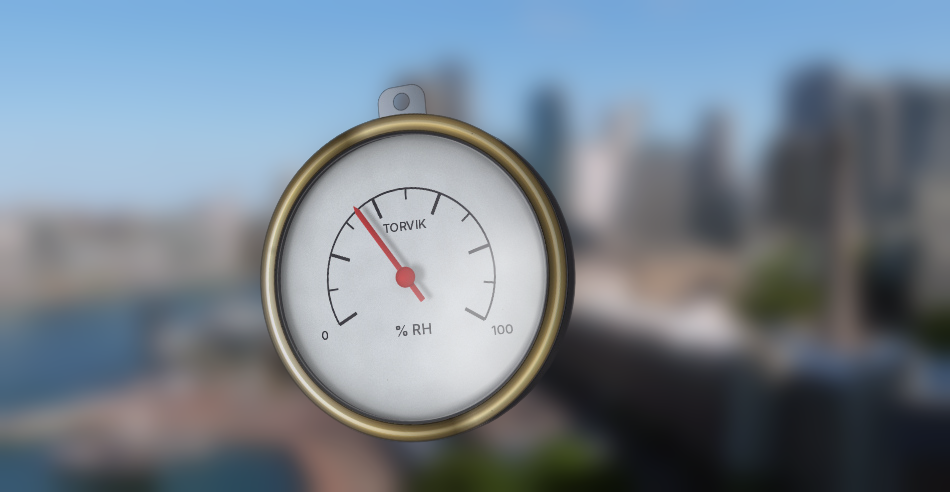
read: 35 %
